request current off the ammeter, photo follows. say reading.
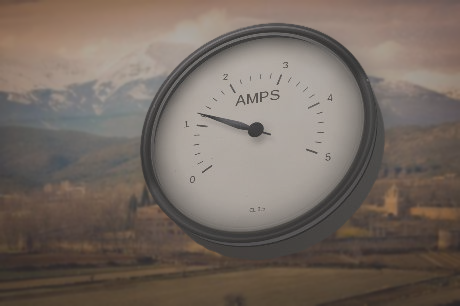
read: 1.2 A
